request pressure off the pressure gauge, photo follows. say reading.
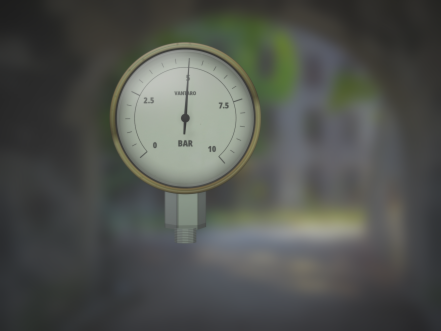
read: 5 bar
